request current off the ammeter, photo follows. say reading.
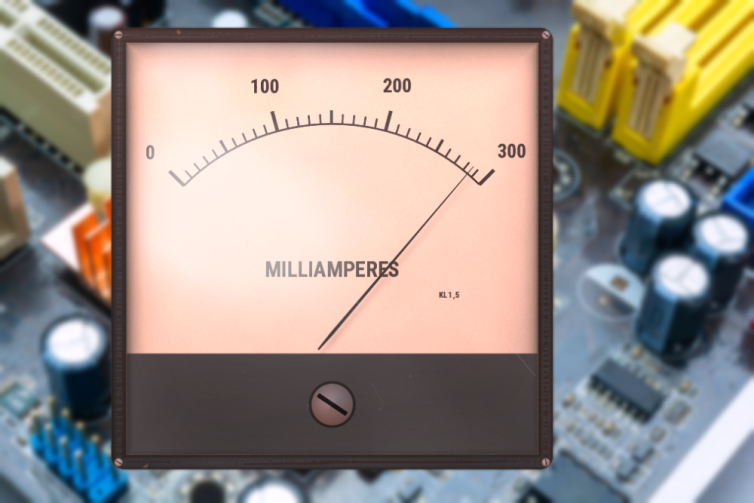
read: 285 mA
